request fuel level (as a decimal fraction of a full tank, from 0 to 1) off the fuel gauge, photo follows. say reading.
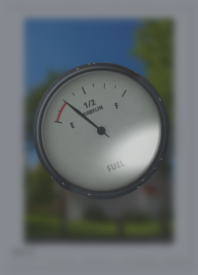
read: 0.25
